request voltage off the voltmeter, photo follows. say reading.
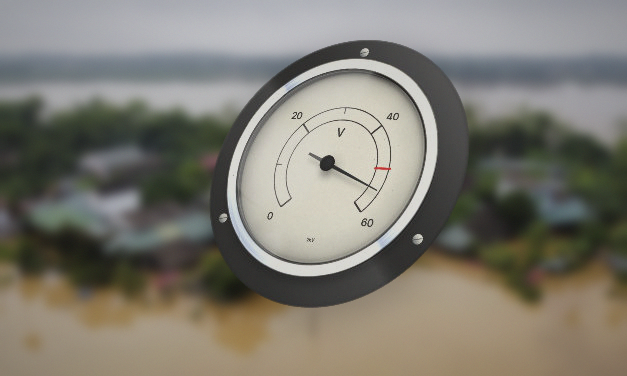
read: 55 V
